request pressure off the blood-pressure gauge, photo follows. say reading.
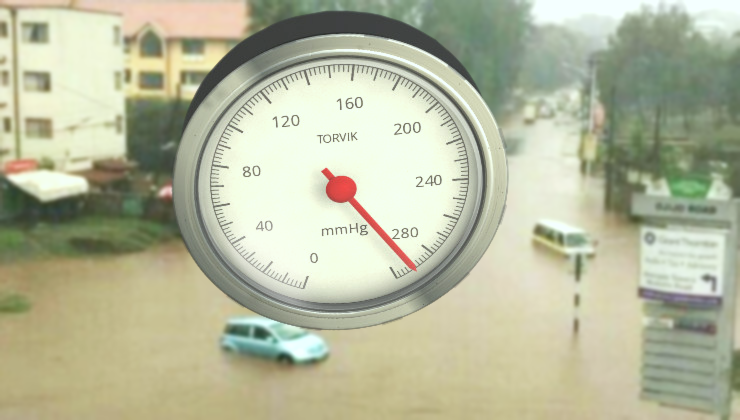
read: 290 mmHg
